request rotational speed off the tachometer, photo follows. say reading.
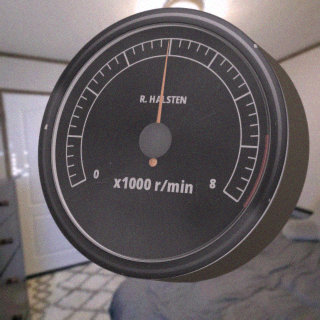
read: 4000 rpm
